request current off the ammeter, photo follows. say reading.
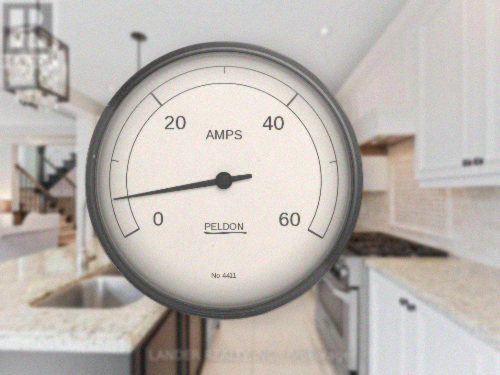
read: 5 A
